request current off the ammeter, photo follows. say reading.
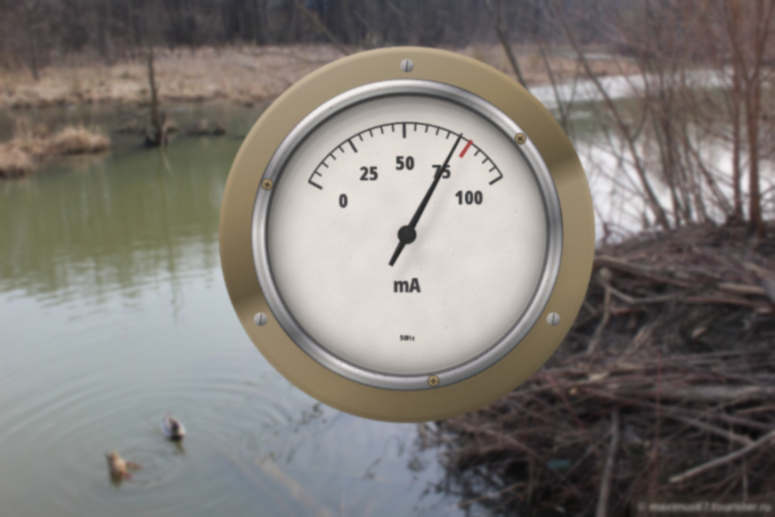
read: 75 mA
